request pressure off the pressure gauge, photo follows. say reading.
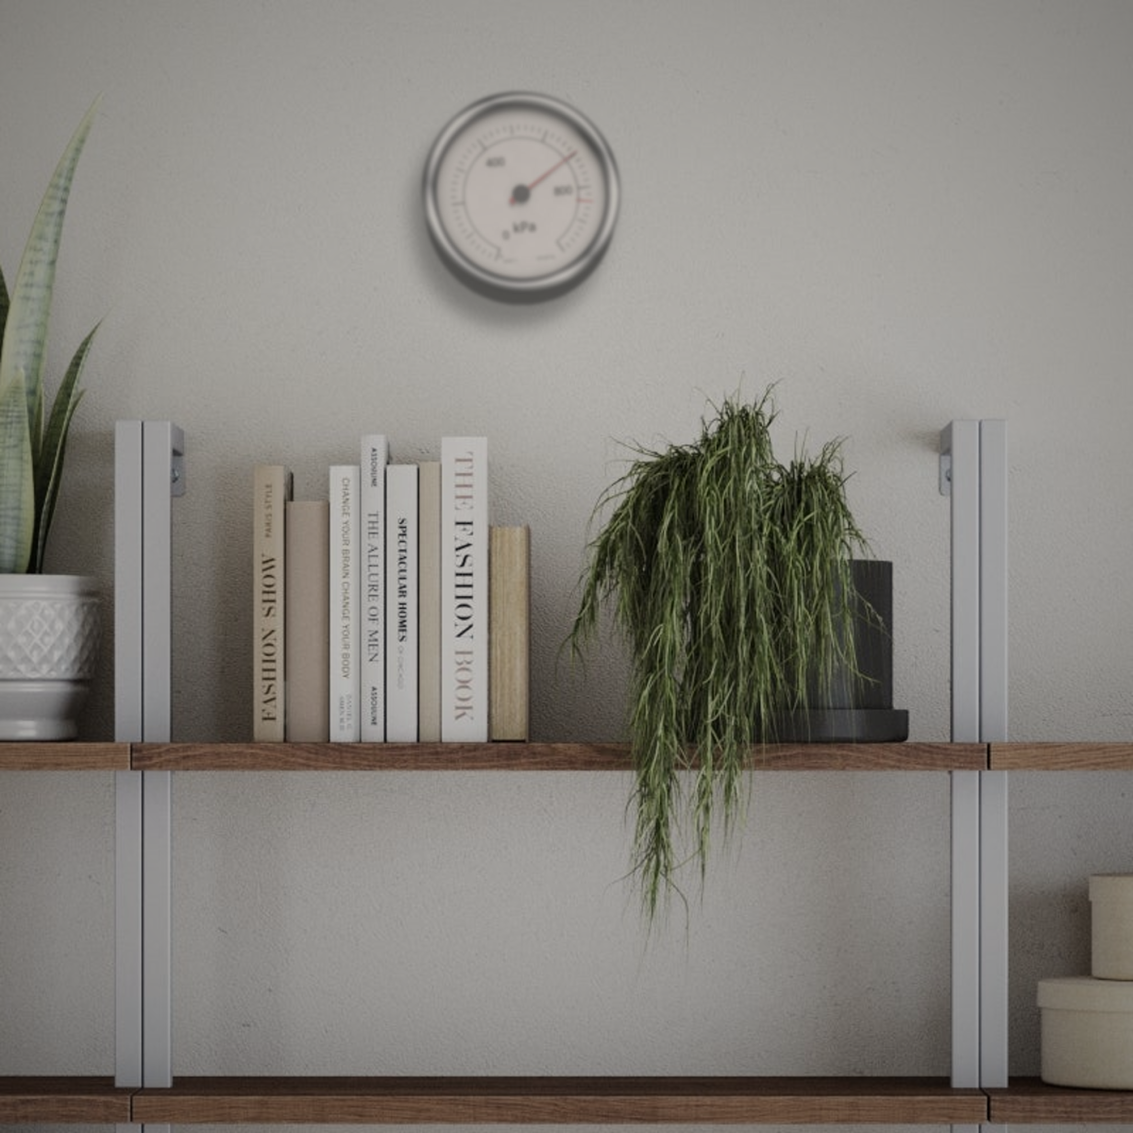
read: 700 kPa
